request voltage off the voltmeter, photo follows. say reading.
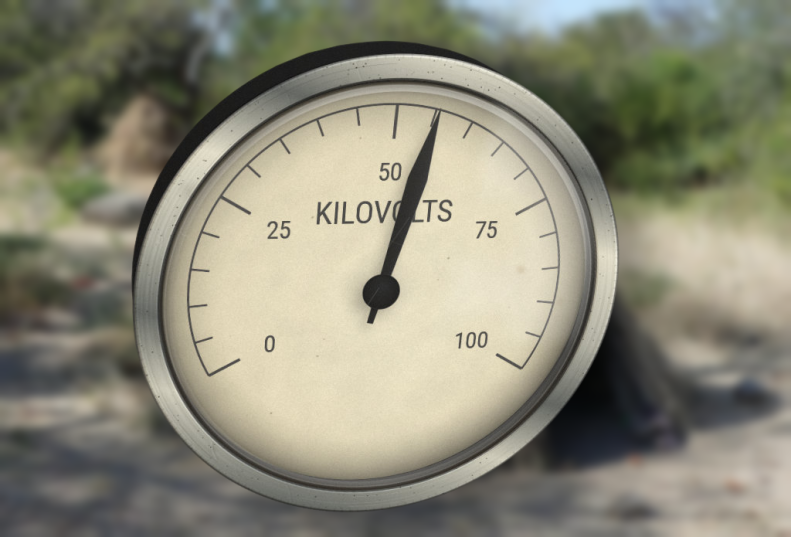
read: 55 kV
